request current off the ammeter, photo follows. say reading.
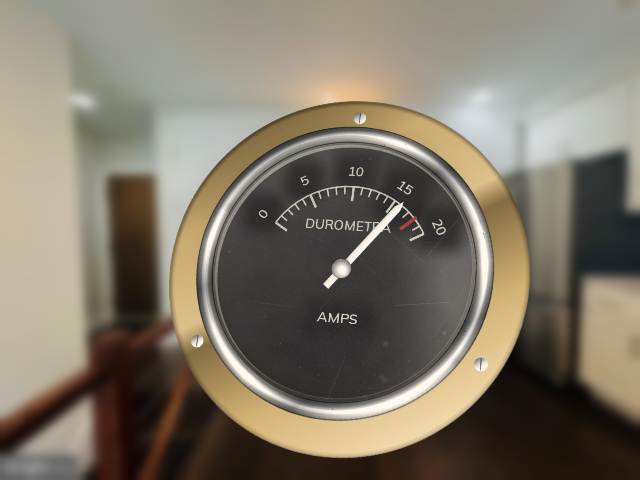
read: 16 A
